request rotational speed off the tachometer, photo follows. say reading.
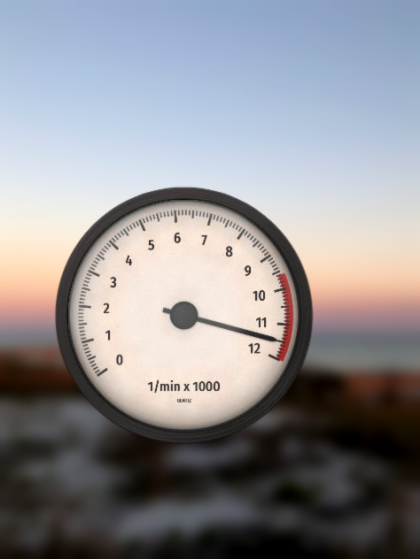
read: 11500 rpm
